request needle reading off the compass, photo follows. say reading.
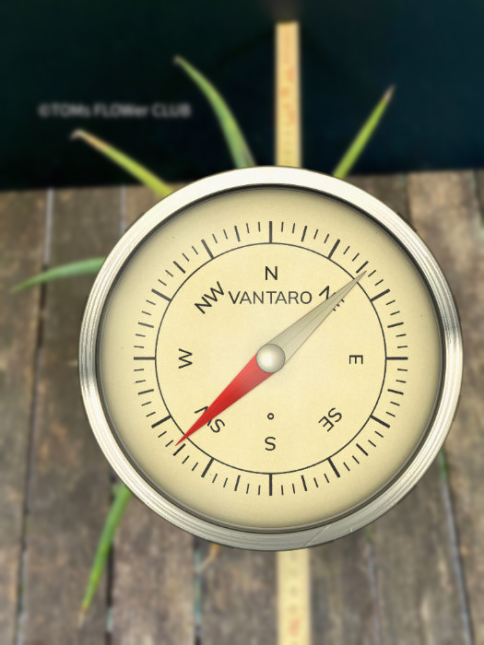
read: 227.5 °
